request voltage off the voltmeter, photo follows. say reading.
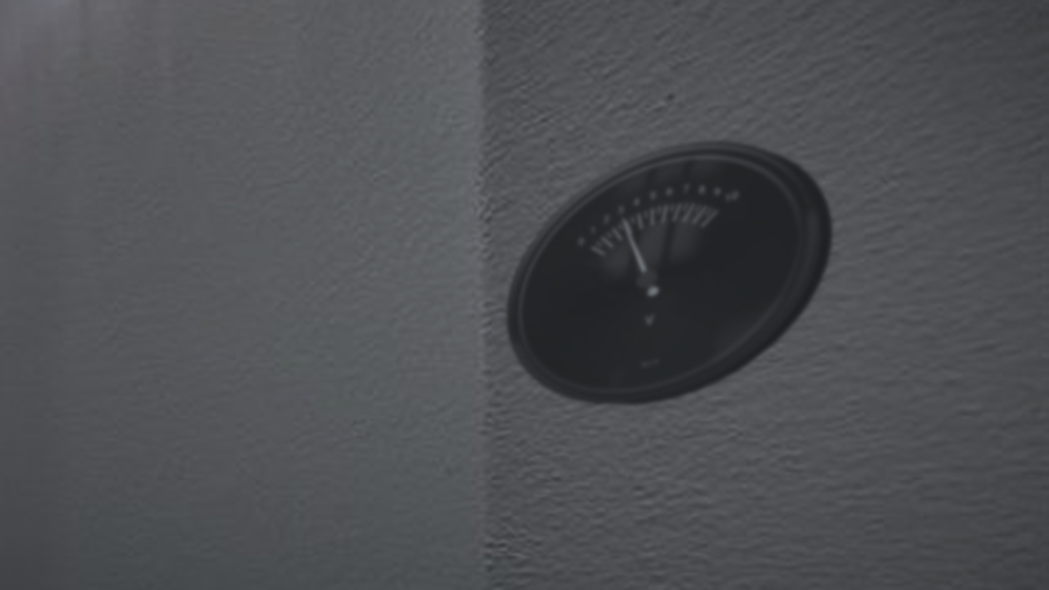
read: 3 V
